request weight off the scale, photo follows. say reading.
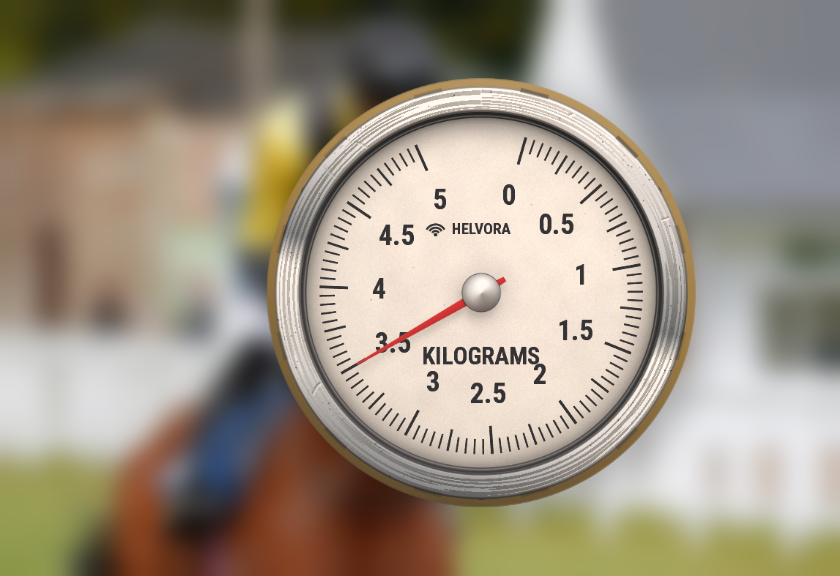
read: 3.5 kg
